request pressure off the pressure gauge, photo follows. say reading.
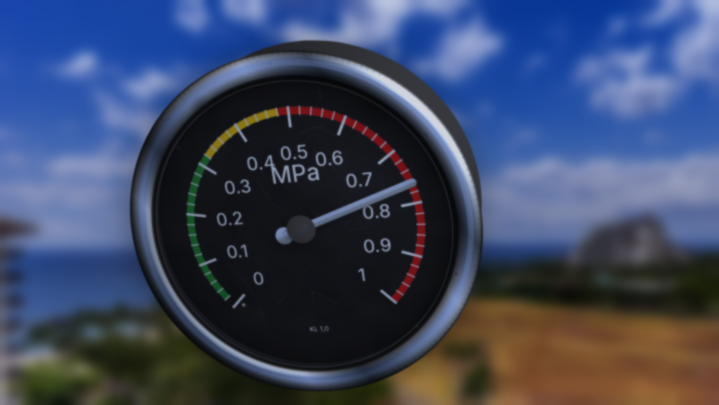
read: 0.76 MPa
